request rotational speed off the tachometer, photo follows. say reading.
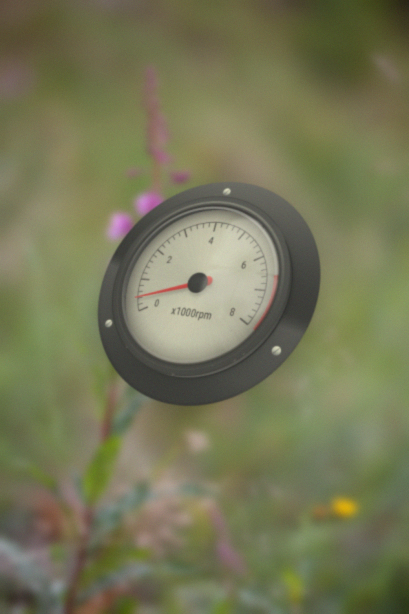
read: 400 rpm
